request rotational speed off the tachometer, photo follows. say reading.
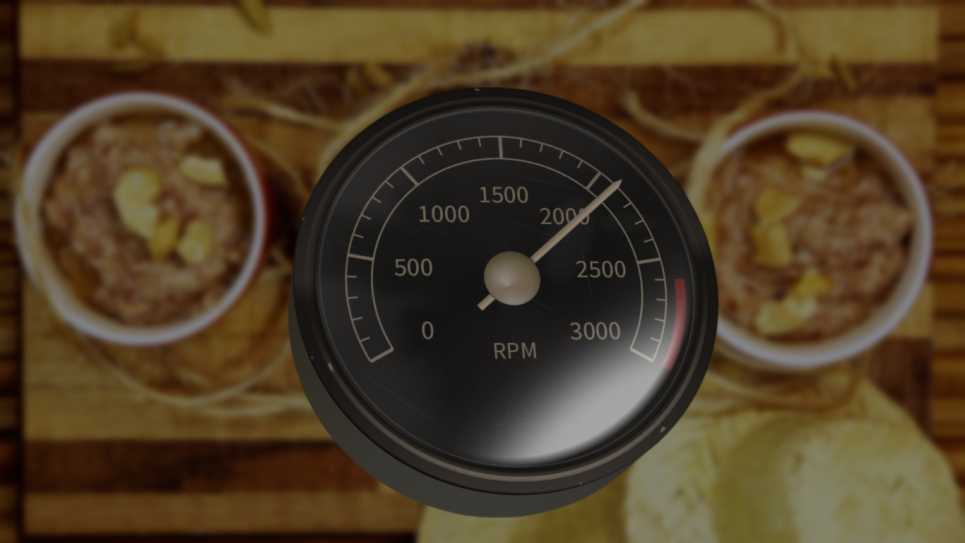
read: 2100 rpm
